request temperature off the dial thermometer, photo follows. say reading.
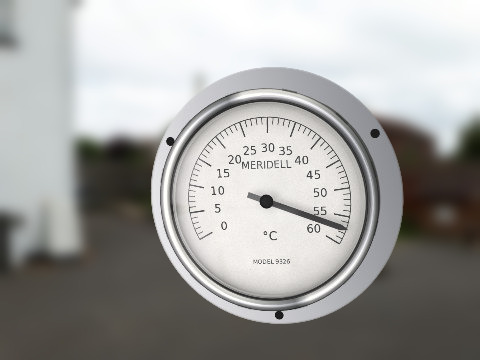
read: 57 °C
